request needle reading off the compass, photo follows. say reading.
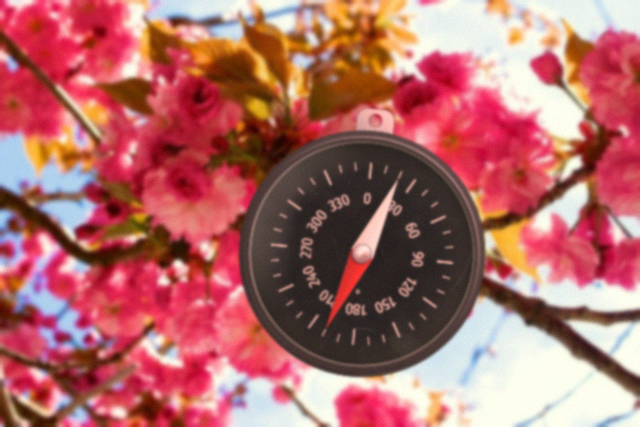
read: 200 °
